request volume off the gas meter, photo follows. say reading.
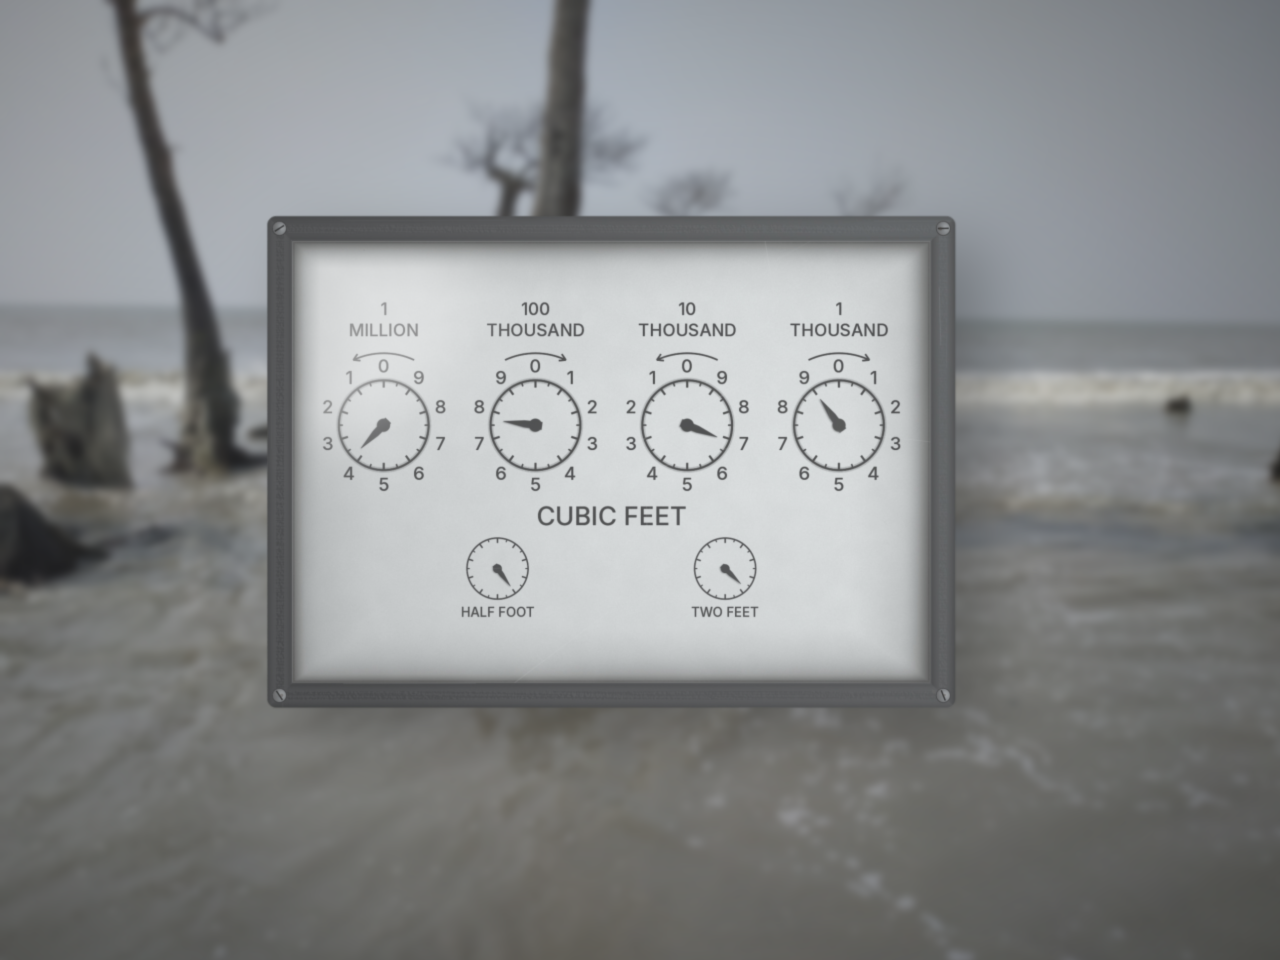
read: 376900 ft³
